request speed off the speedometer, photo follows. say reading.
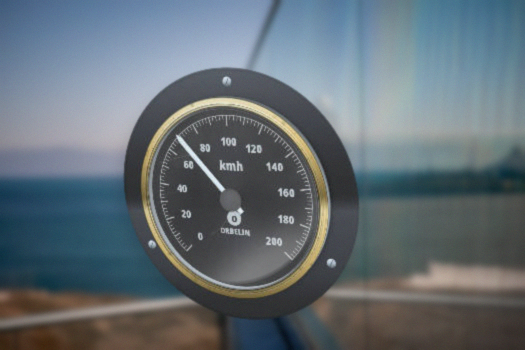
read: 70 km/h
